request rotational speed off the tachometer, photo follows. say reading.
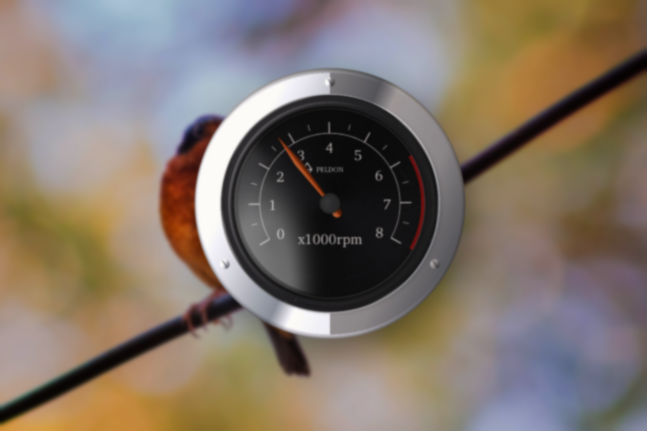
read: 2750 rpm
